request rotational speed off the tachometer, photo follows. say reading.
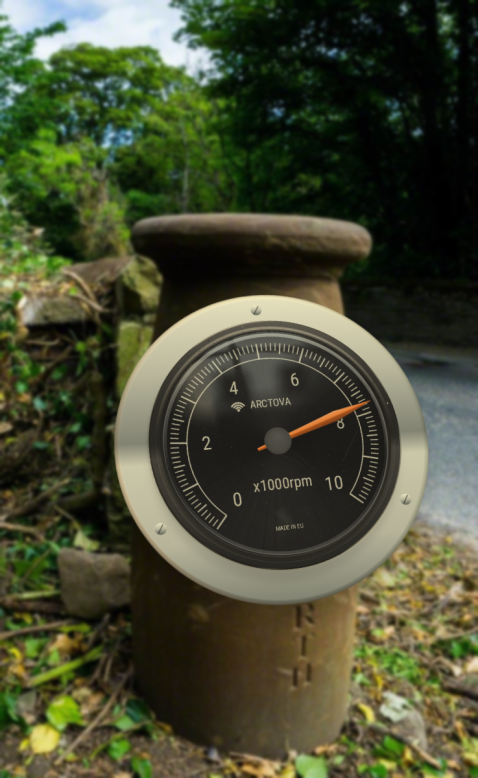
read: 7800 rpm
